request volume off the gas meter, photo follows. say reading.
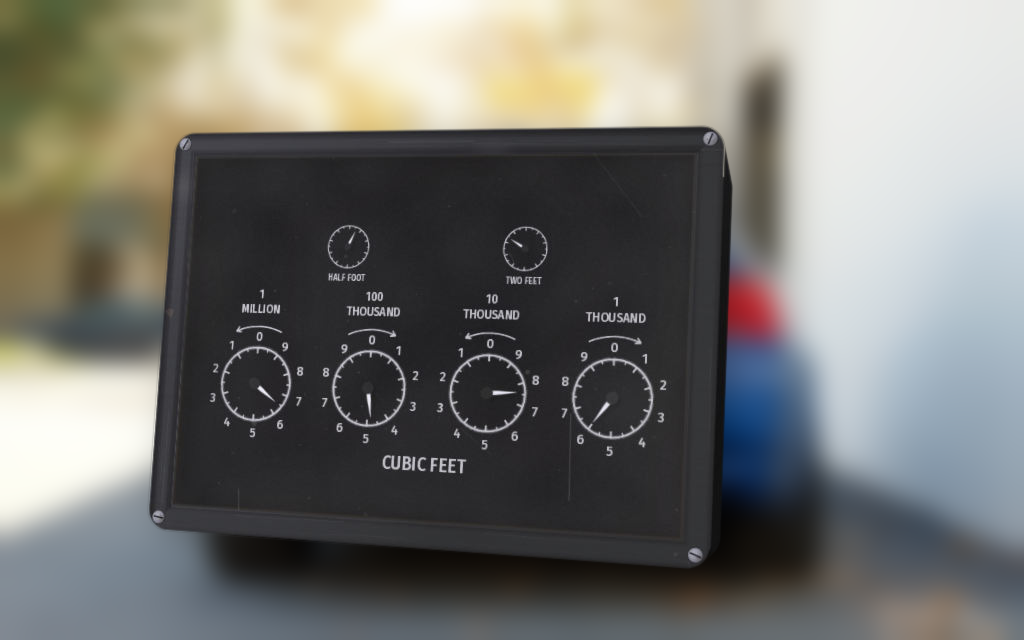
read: 647600 ft³
